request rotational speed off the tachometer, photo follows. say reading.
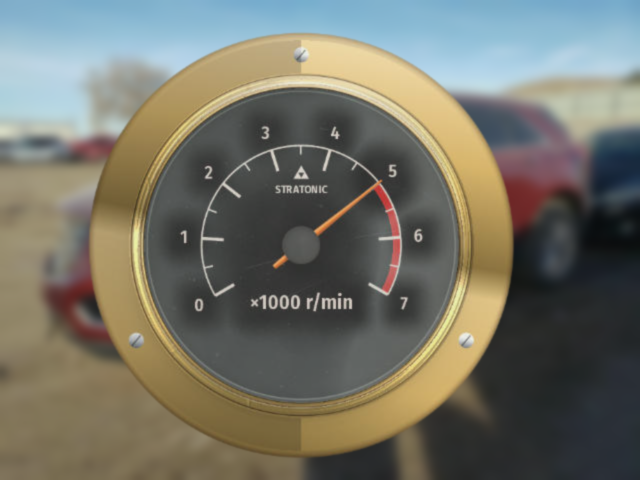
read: 5000 rpm
